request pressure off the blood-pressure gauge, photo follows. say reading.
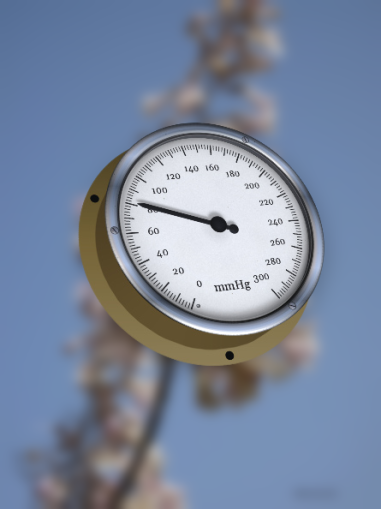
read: 80 mmHg
